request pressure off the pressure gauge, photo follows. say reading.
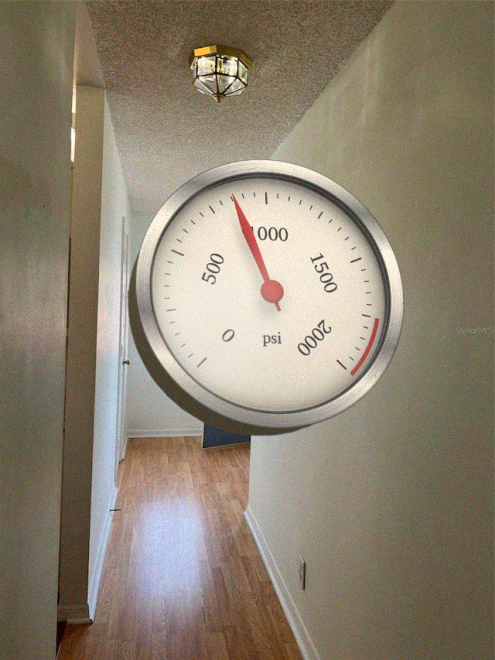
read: 850 psi
